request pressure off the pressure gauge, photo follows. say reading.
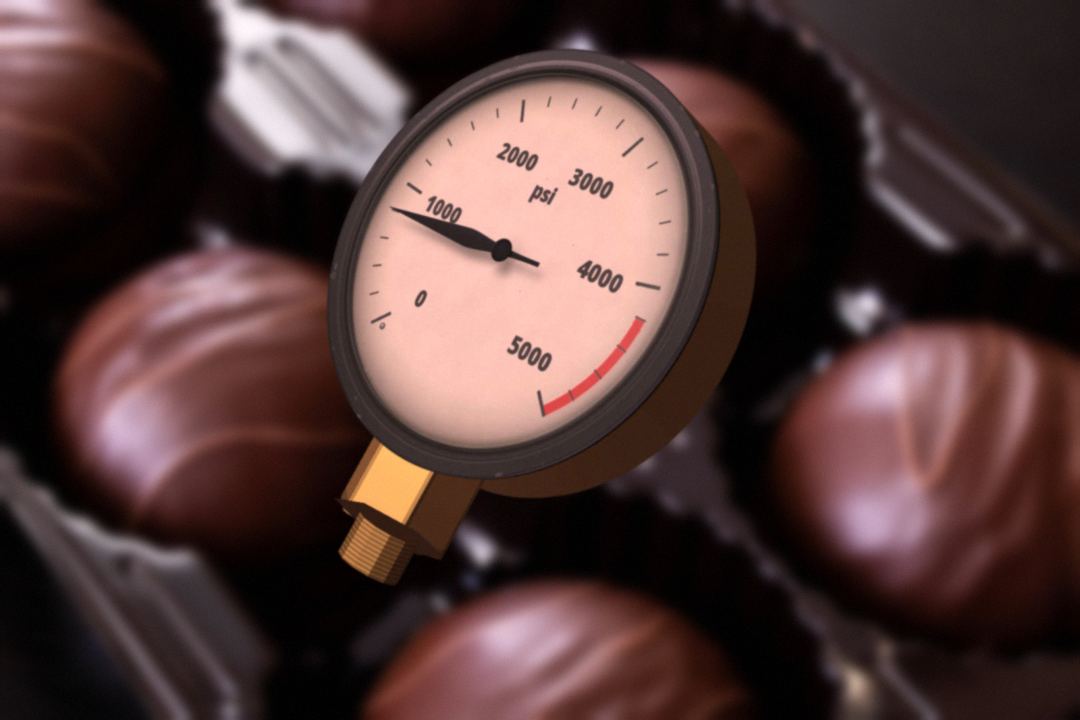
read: 800 psi
